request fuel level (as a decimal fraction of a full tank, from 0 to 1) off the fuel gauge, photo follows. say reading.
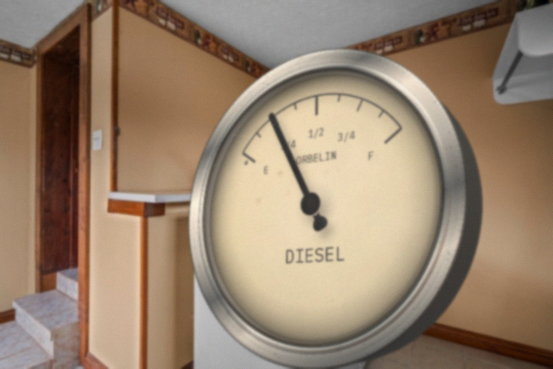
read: 0.25
